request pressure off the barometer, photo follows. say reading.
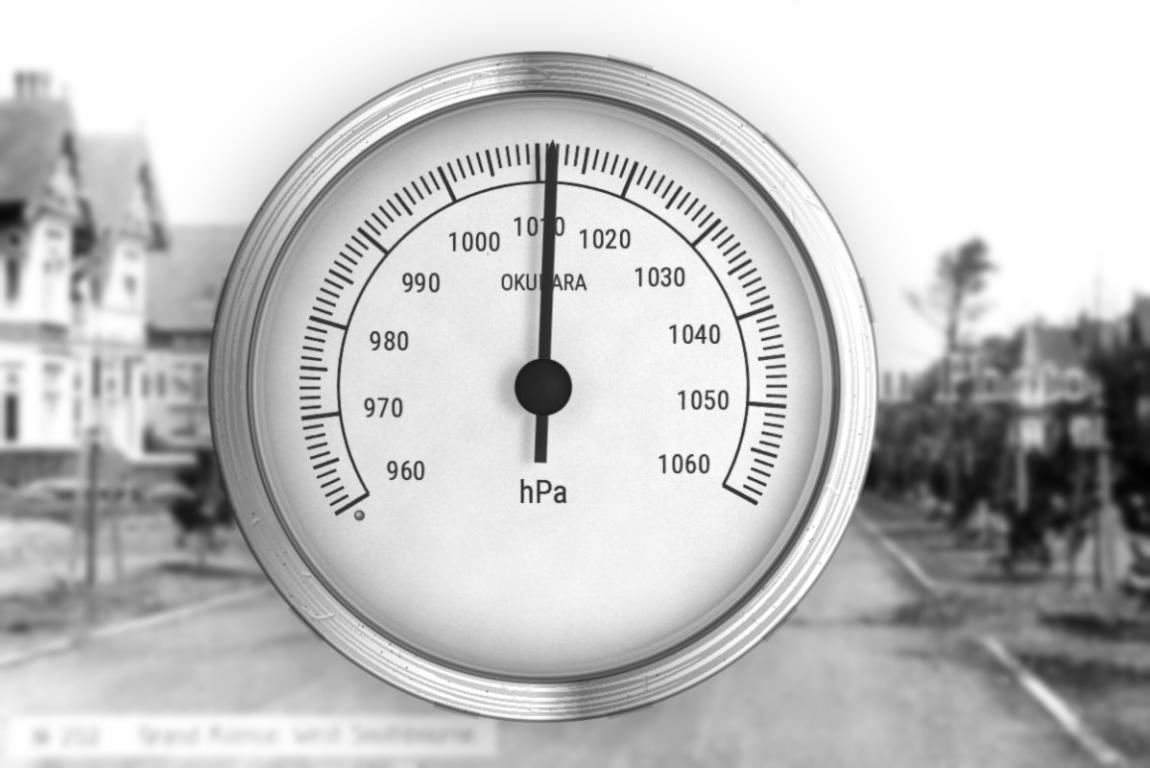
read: 1011.5 hPa
